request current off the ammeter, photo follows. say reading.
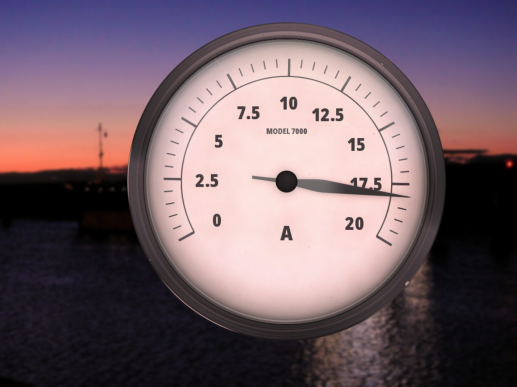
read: 18 A
